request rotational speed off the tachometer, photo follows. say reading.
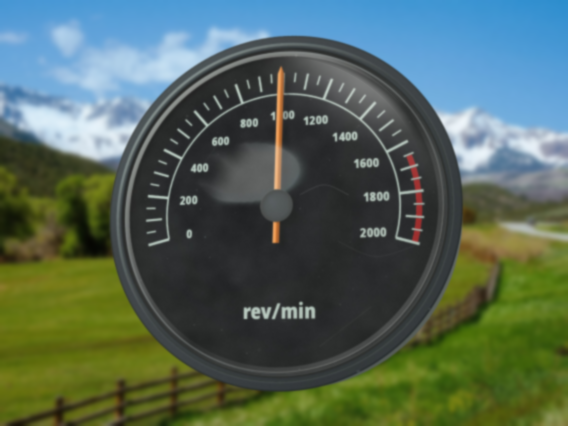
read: 1000 rpm
